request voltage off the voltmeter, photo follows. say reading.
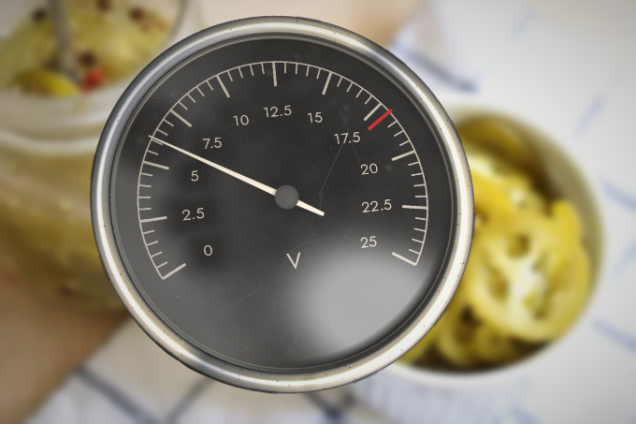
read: 6 V
